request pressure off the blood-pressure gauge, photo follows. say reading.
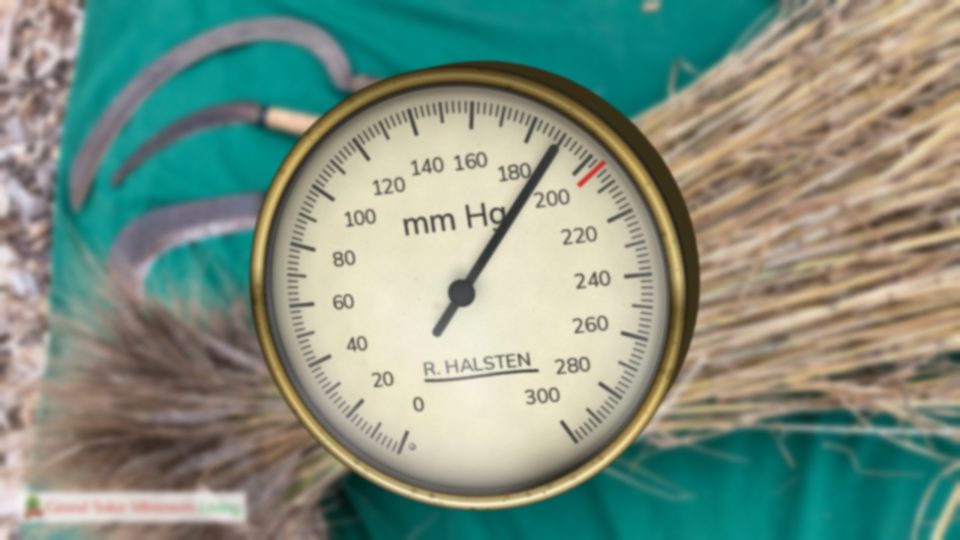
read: 190 mmHg
